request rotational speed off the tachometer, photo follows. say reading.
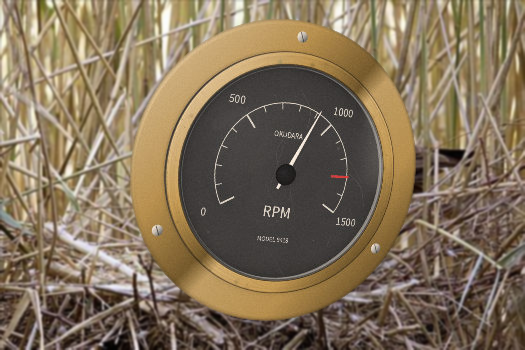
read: 900 rpm
